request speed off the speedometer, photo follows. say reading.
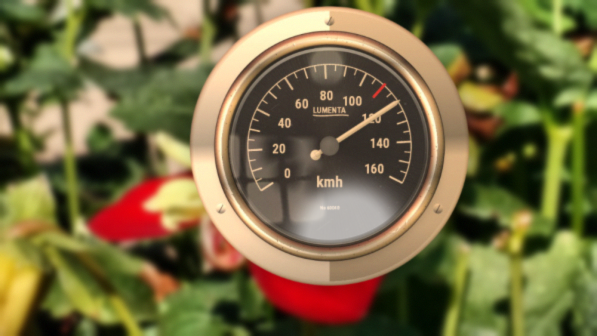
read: 120 km/h
